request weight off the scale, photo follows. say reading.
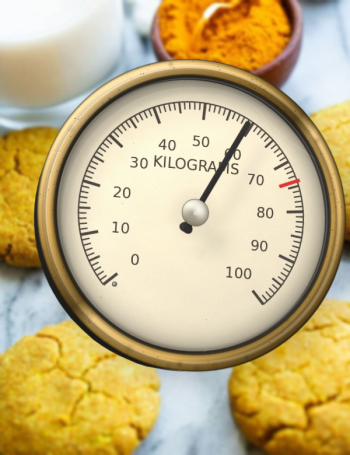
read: 59 kg
